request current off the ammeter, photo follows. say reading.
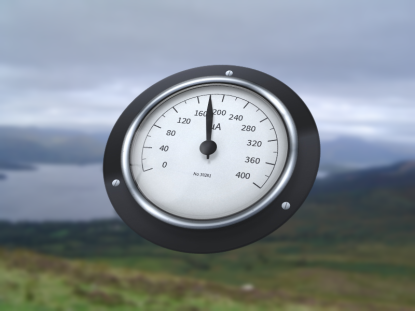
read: 180 µA
